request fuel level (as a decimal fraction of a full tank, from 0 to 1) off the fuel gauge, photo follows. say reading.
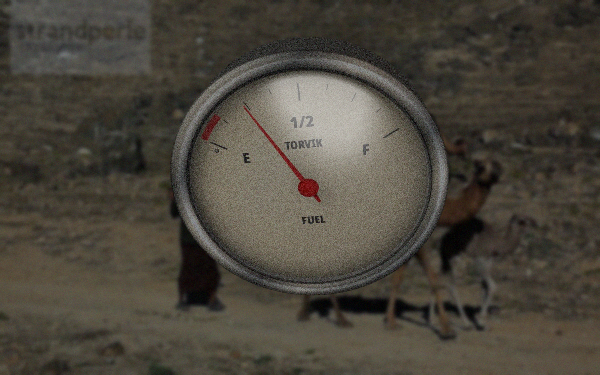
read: 0.25
